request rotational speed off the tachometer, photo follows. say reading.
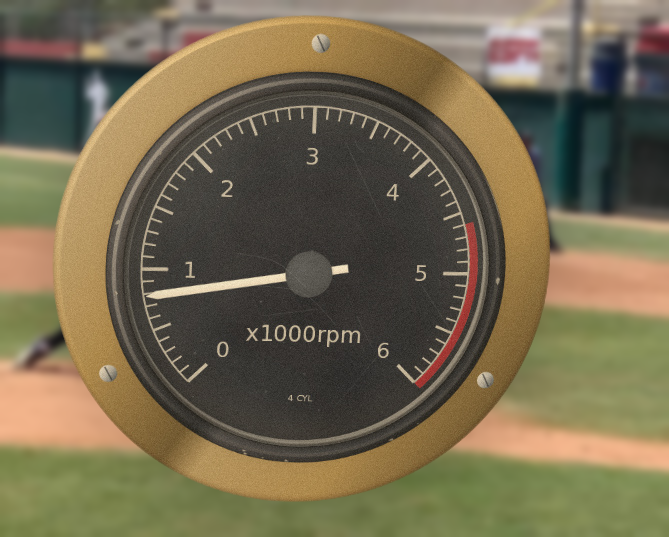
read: 800 rpm
